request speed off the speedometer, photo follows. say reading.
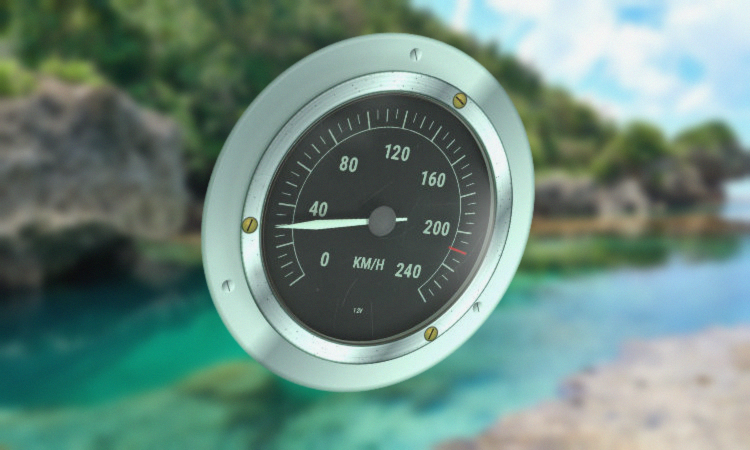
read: 30 km/h
